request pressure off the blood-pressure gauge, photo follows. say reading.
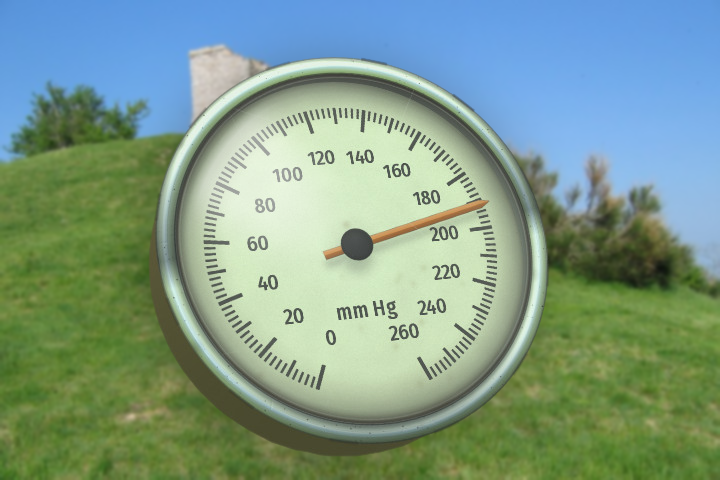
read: 192 mmHg
